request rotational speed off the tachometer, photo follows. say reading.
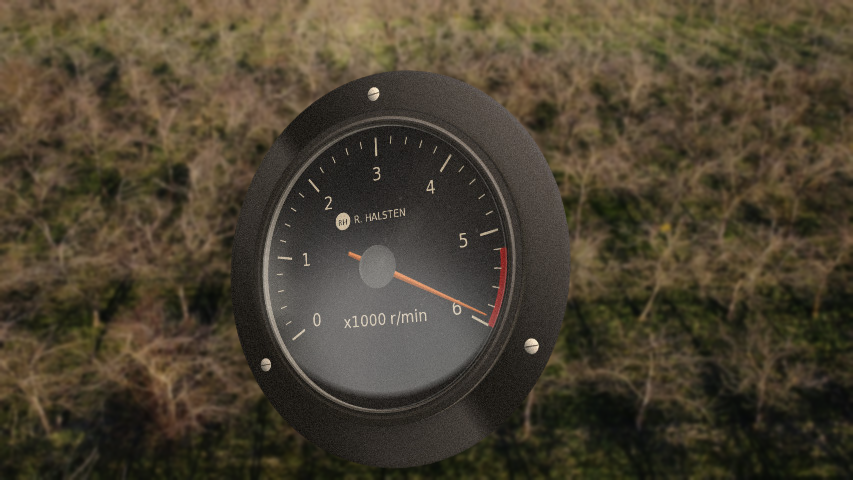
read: 5900 rpm
